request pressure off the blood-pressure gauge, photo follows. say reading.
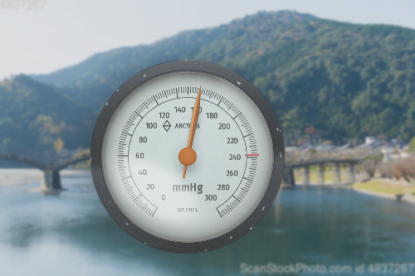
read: 160 mmHg
